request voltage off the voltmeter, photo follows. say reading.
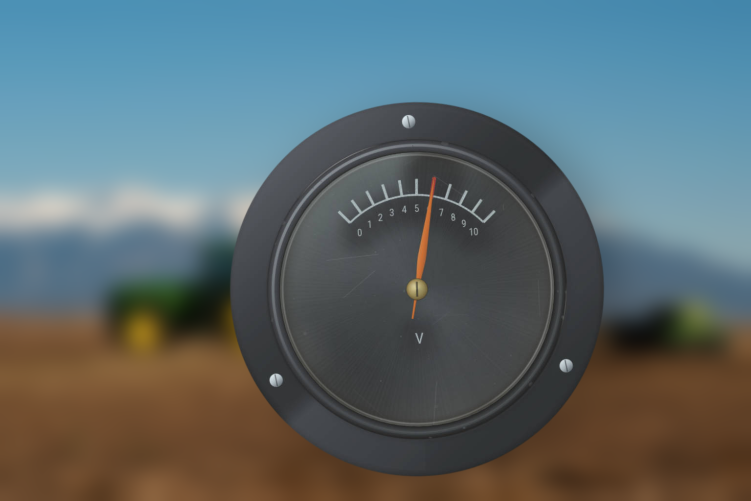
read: 6 V
